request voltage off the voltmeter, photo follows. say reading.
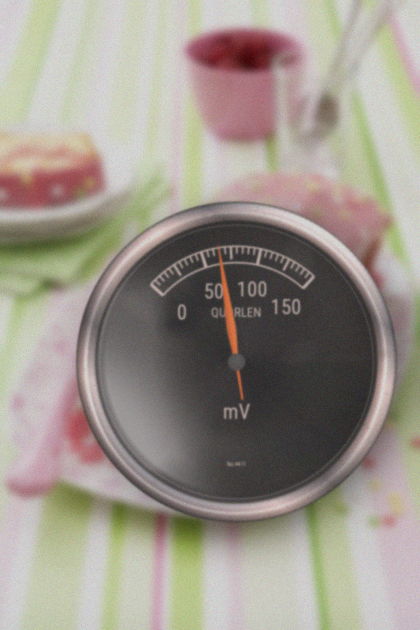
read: 65 mV
